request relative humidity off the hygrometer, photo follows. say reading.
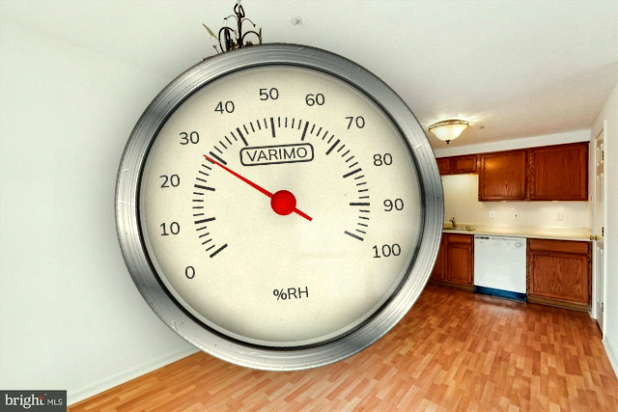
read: 28 %
